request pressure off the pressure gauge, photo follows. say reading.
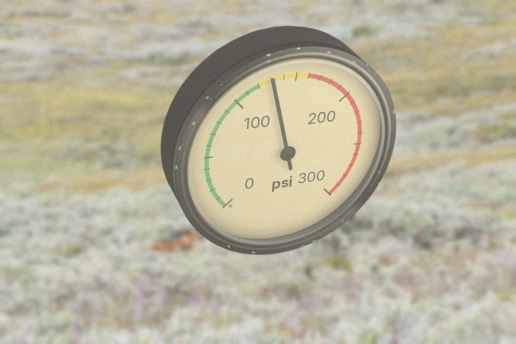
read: 130 psi
